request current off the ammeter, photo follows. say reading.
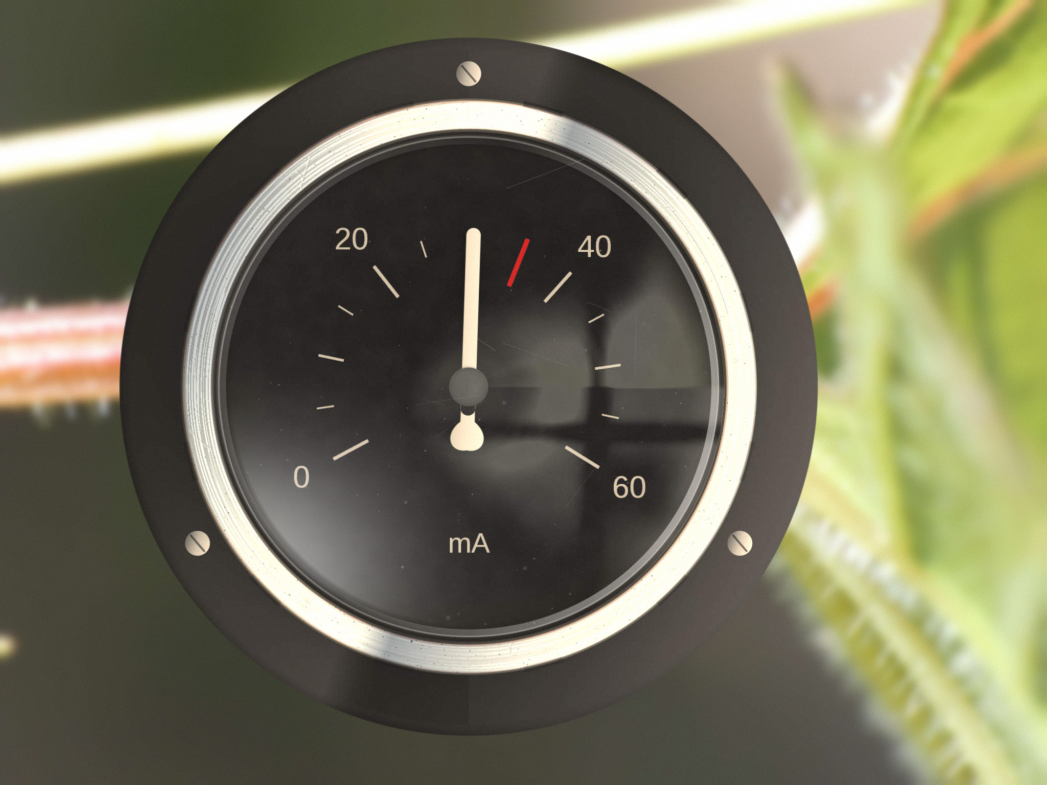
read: 30 mA
